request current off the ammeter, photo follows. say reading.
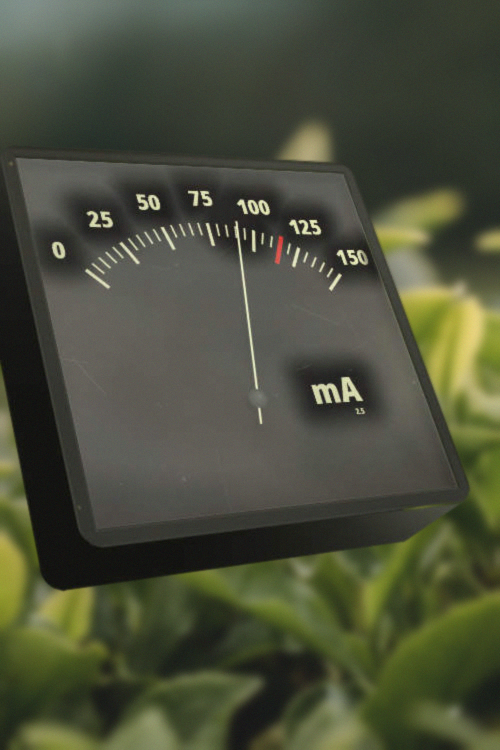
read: 90 mA
